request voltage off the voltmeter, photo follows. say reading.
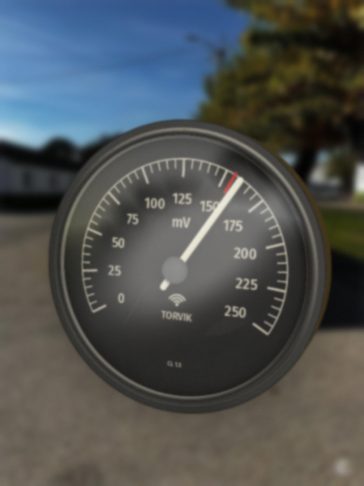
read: 160 mV
